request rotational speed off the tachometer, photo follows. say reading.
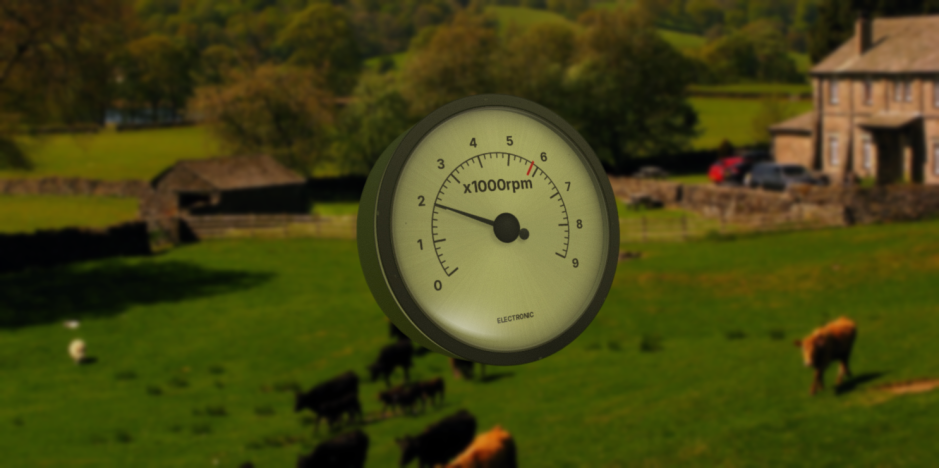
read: 2000 rpm
